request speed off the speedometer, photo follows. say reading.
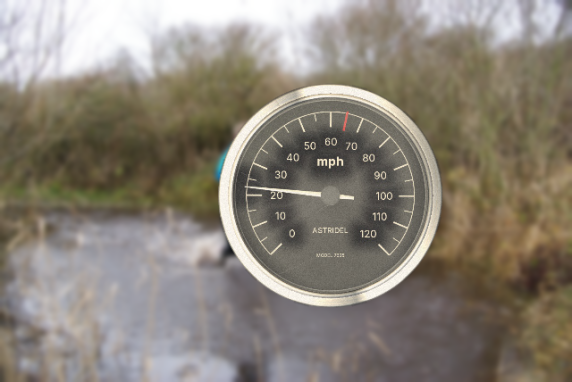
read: 22.5 mph
